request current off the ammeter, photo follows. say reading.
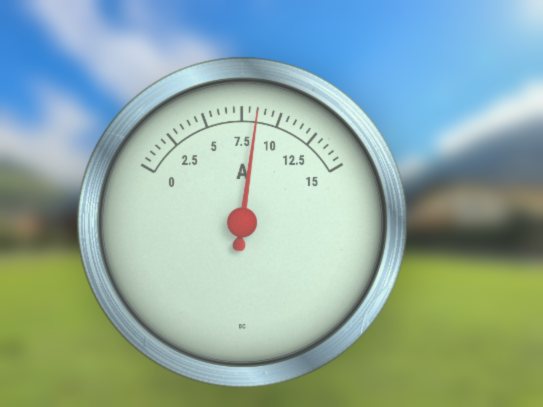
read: 8.5 A
